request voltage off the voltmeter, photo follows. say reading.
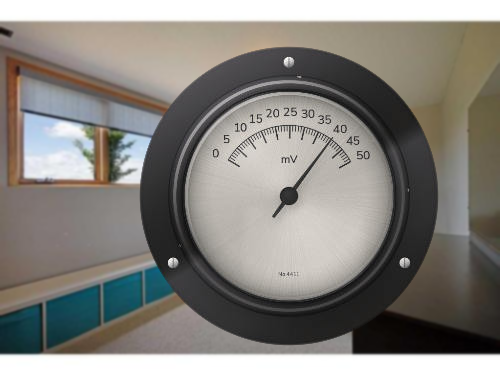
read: 40 mV
